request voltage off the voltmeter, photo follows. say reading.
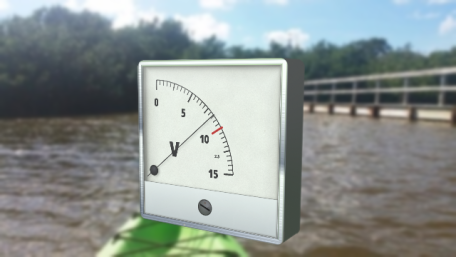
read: 8.5 V
